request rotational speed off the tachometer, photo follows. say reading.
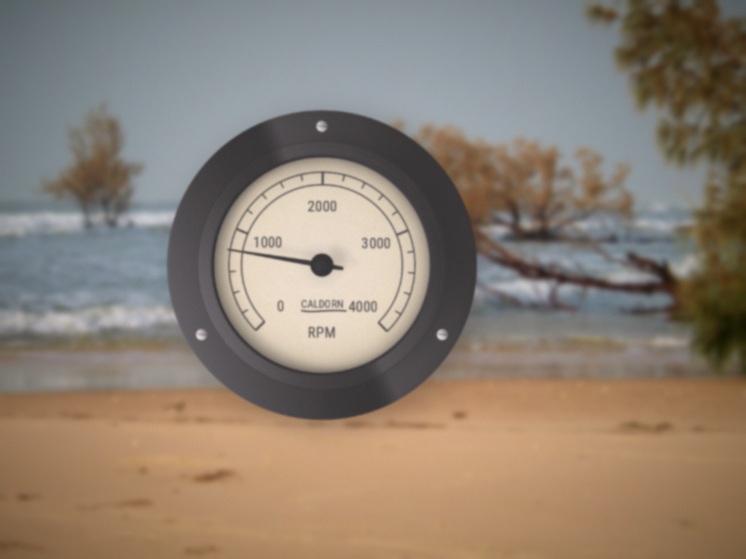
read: 800 rpm
